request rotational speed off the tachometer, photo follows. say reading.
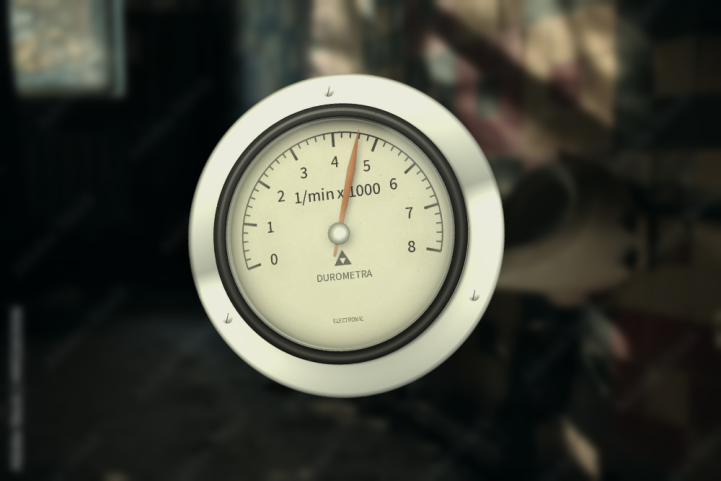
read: 4600 rpm
